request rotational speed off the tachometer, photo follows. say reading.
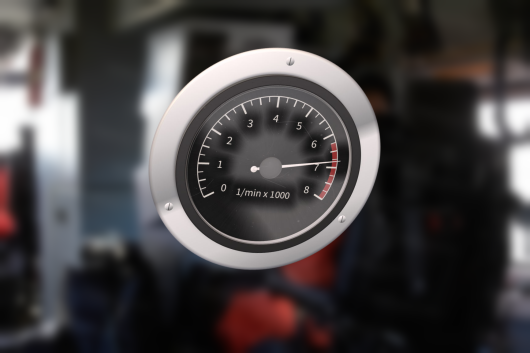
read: 6750 rpm
